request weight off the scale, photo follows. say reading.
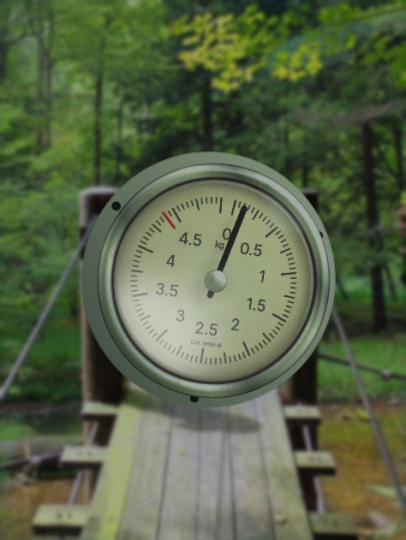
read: 0.1 kg
